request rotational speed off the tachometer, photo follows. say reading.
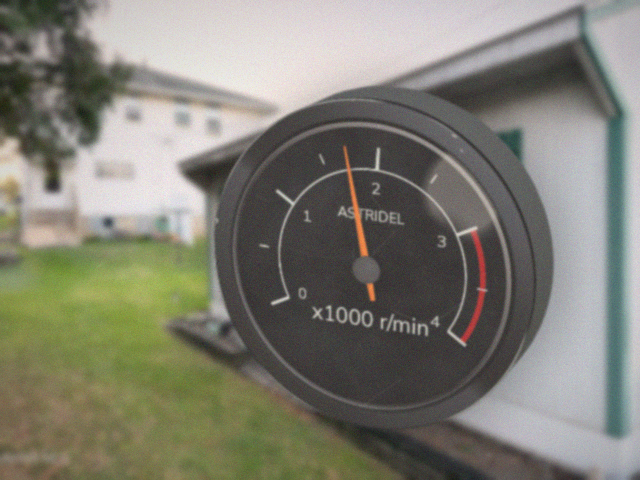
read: 1750 rpm
